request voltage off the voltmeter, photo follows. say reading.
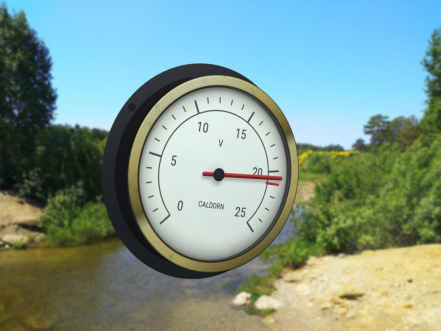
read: 20.5 V
